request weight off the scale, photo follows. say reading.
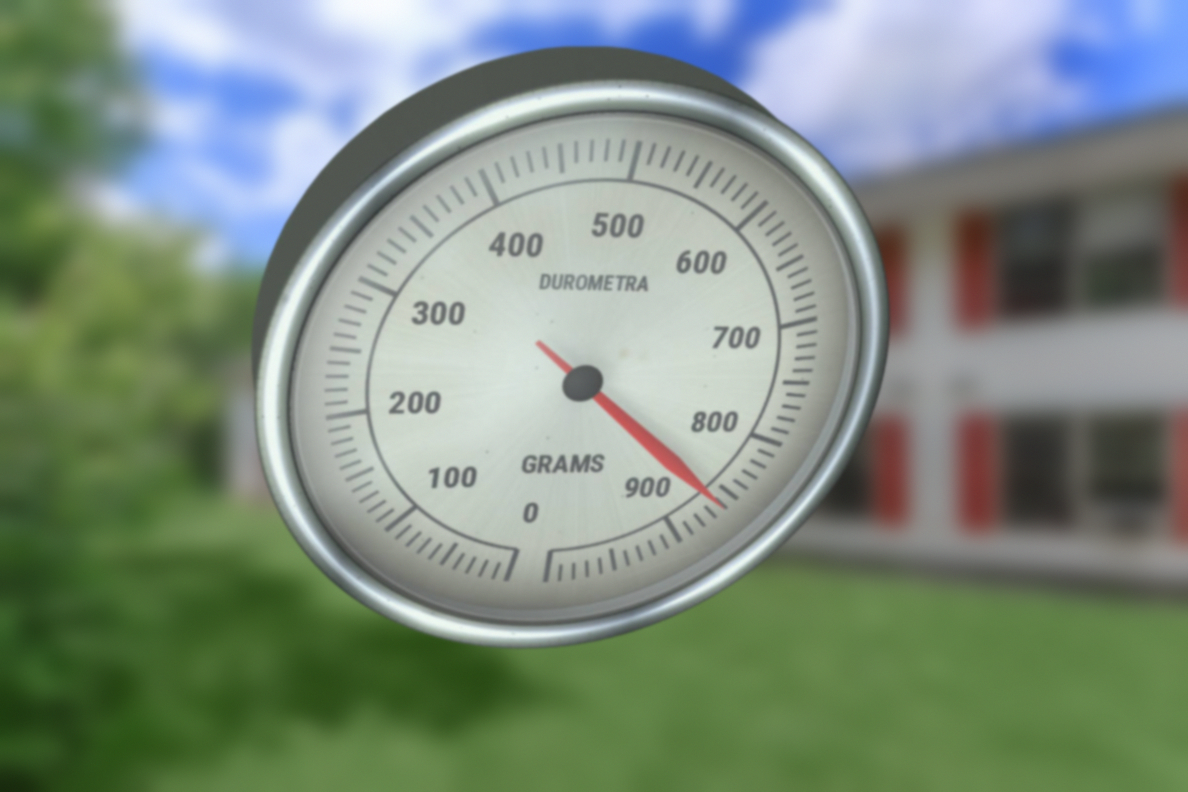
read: 860 g
